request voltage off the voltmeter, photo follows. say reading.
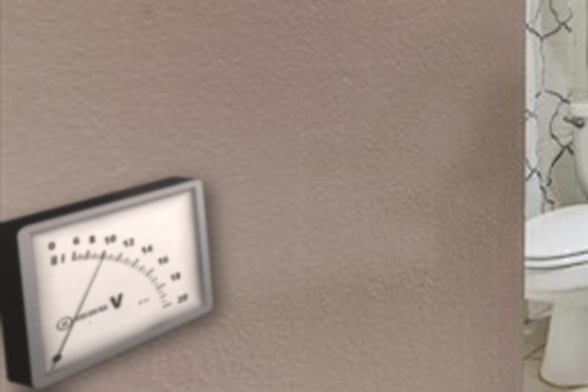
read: 10 V
